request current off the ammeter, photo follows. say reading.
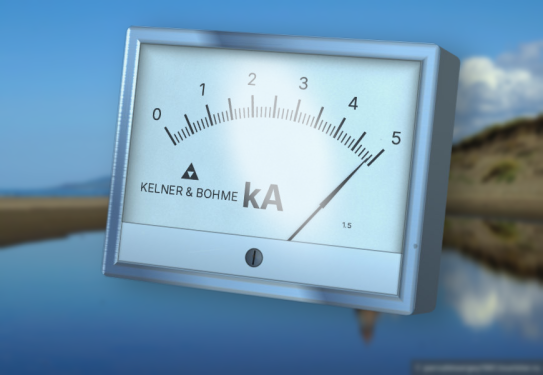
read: 4.9 kA
